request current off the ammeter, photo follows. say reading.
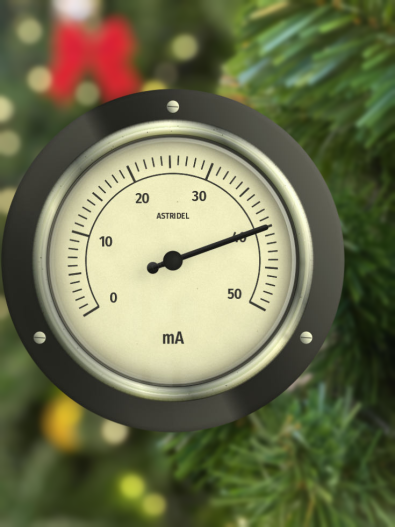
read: 40 mA
